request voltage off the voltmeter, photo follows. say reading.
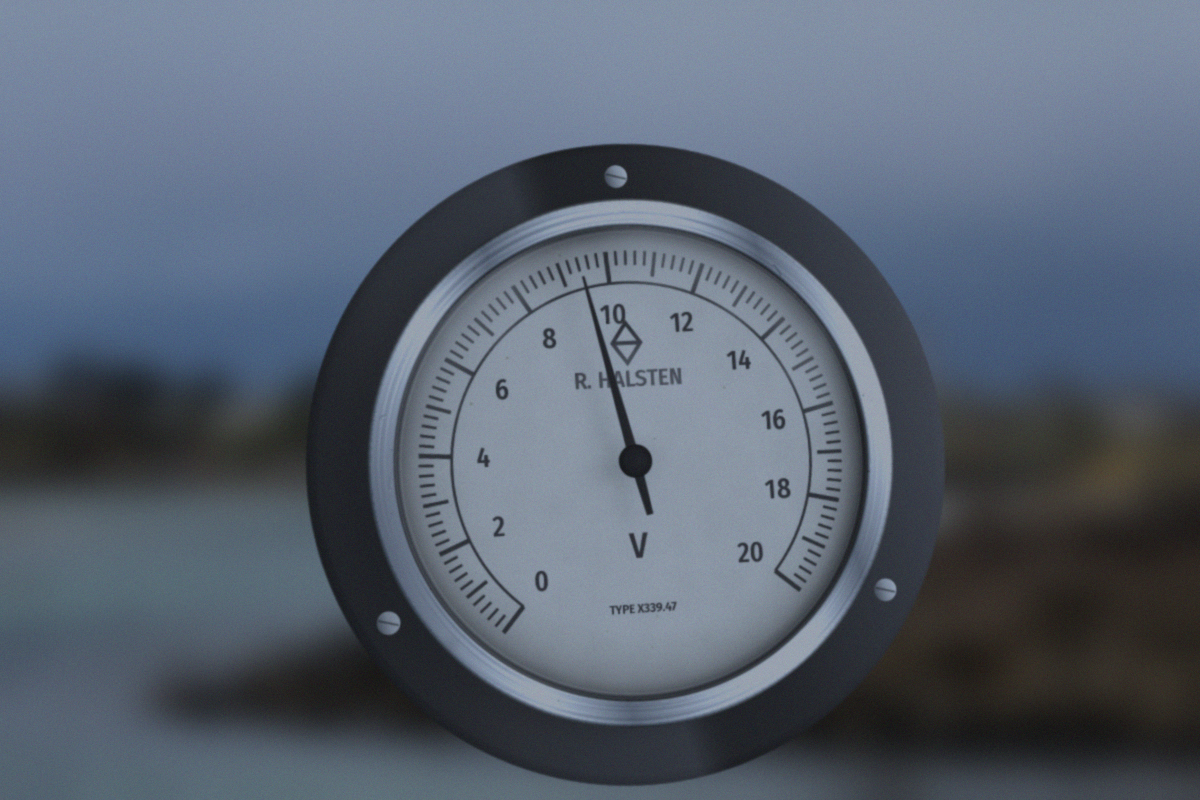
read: 9.4 V
